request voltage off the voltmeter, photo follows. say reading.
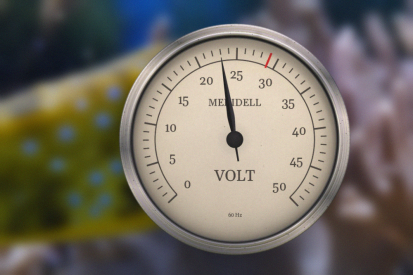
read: 23 V
